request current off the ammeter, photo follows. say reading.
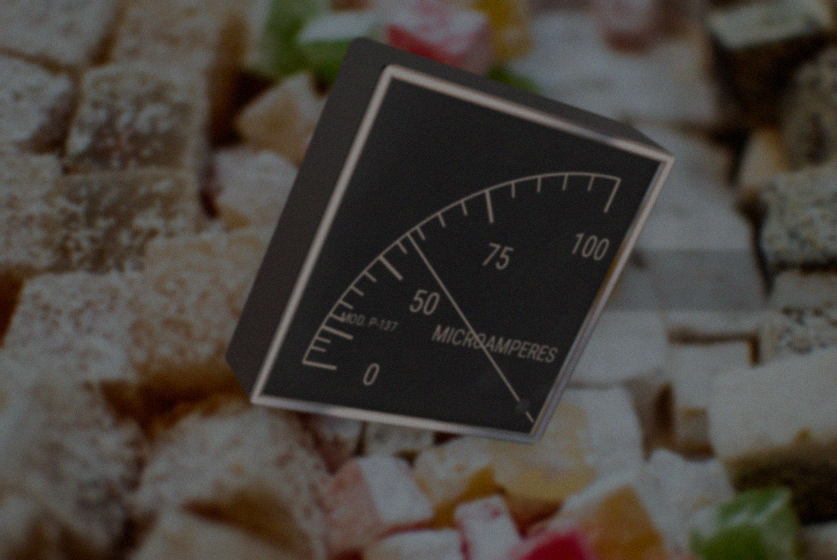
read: 57.5 µA
